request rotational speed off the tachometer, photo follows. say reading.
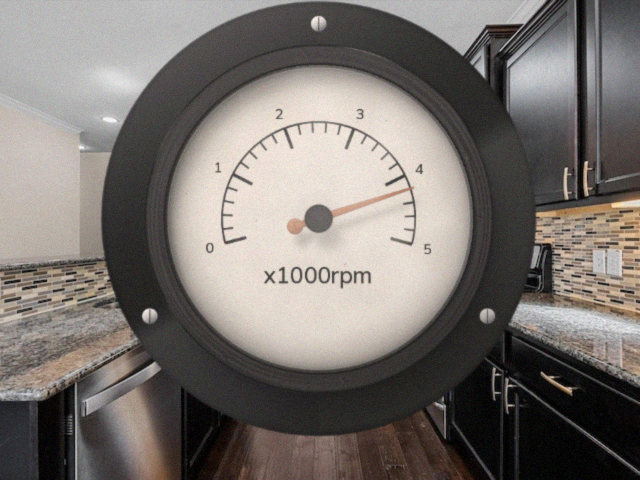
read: 4200 rpm
